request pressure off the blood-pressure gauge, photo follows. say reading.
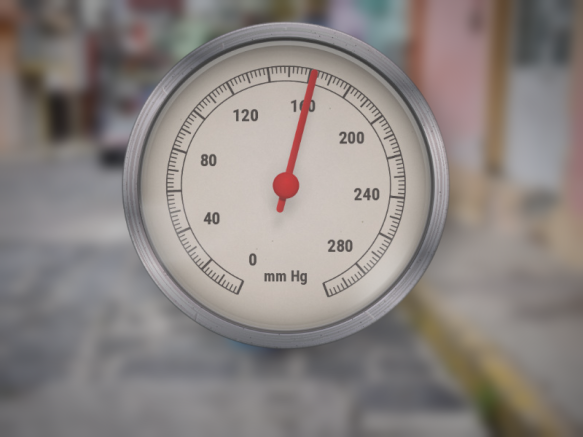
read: 162 mmHg
